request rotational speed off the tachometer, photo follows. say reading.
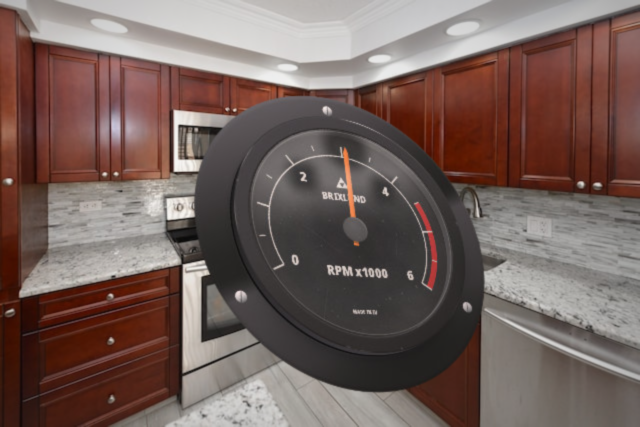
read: 3000 rpm
